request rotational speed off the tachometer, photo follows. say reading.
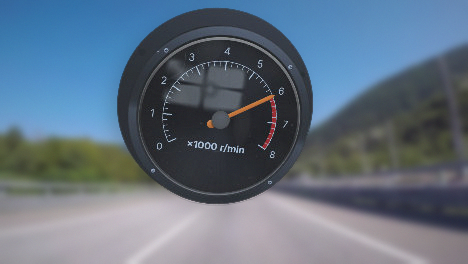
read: 6000 rpm
